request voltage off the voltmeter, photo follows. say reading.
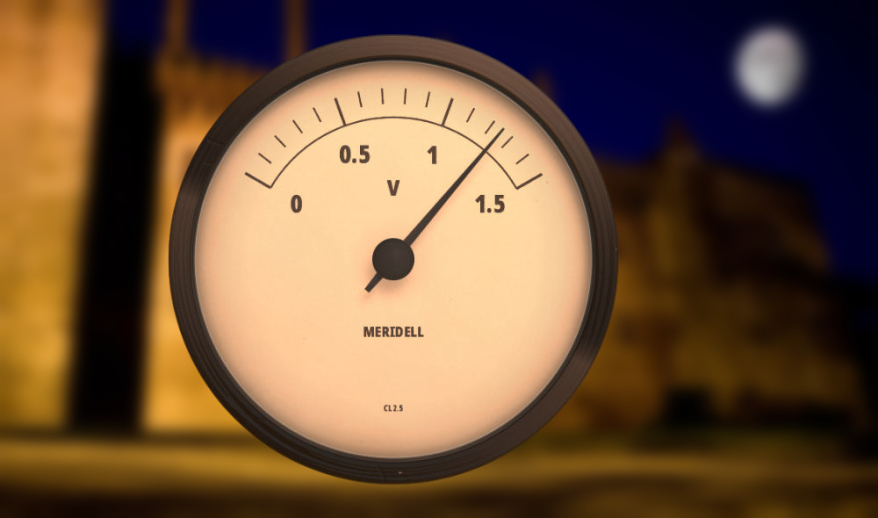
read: 1.25 V
